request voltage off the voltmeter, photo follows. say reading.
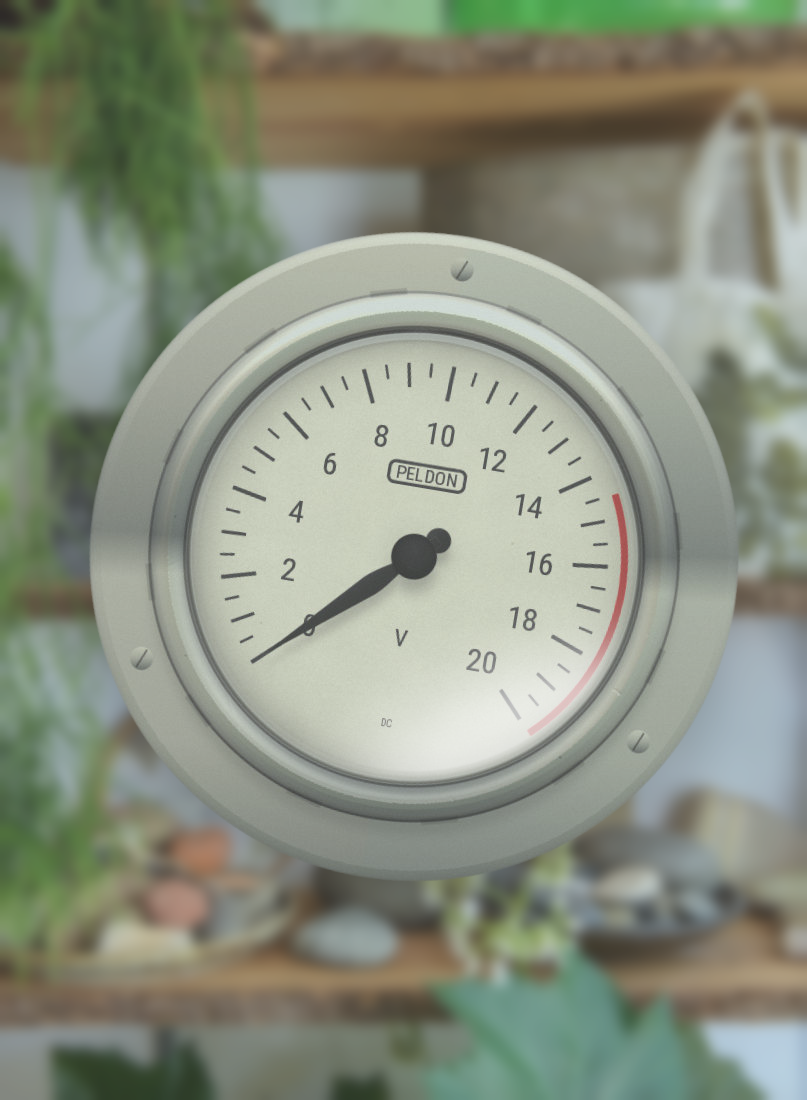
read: 0 V
